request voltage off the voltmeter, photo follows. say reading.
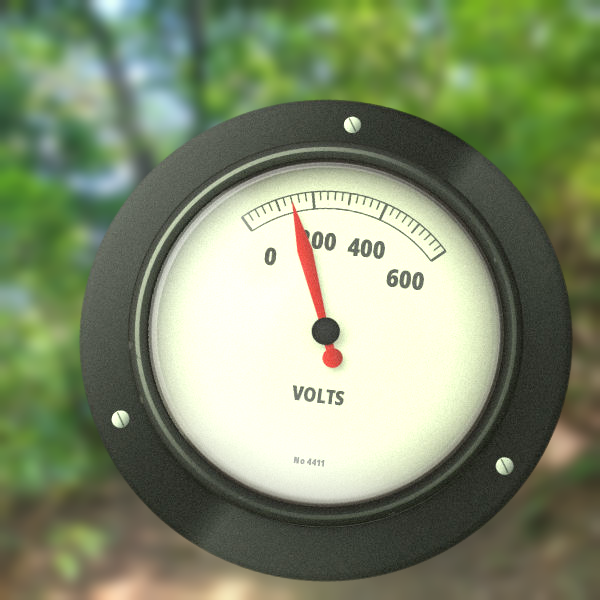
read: 140 V
